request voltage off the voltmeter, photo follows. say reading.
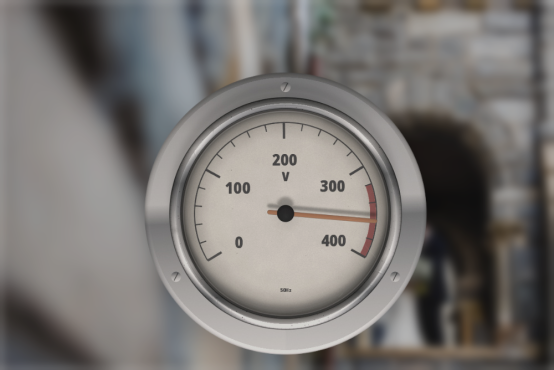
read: 360 V
